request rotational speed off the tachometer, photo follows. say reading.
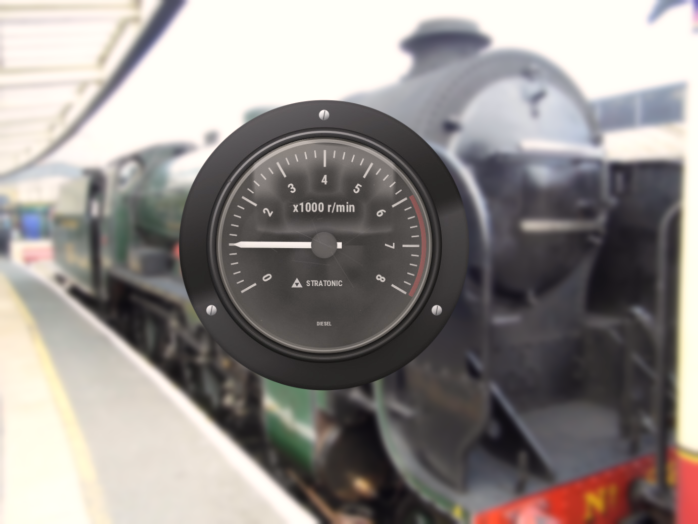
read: 1000 rpm
